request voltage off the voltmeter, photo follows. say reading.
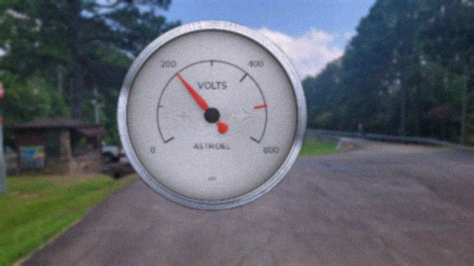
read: 200 V
